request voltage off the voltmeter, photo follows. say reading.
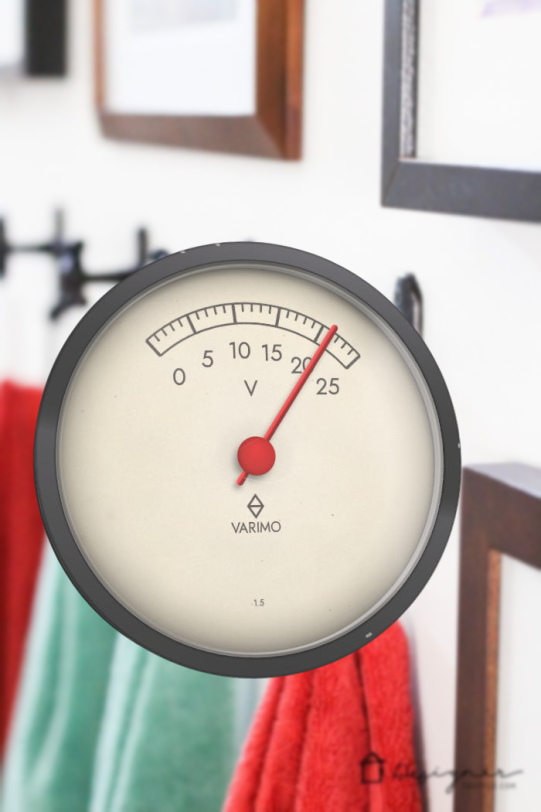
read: 21 V
